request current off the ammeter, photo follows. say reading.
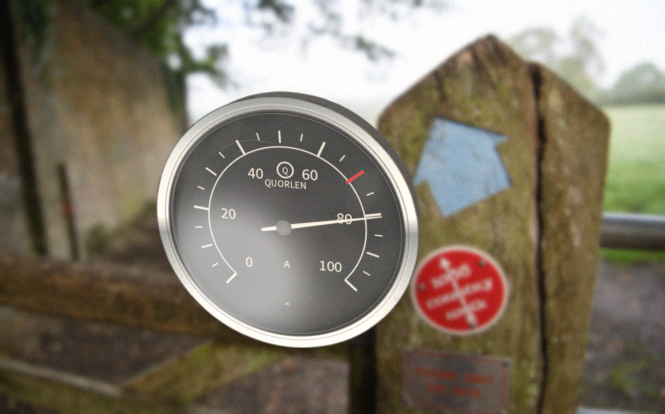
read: 80 A
